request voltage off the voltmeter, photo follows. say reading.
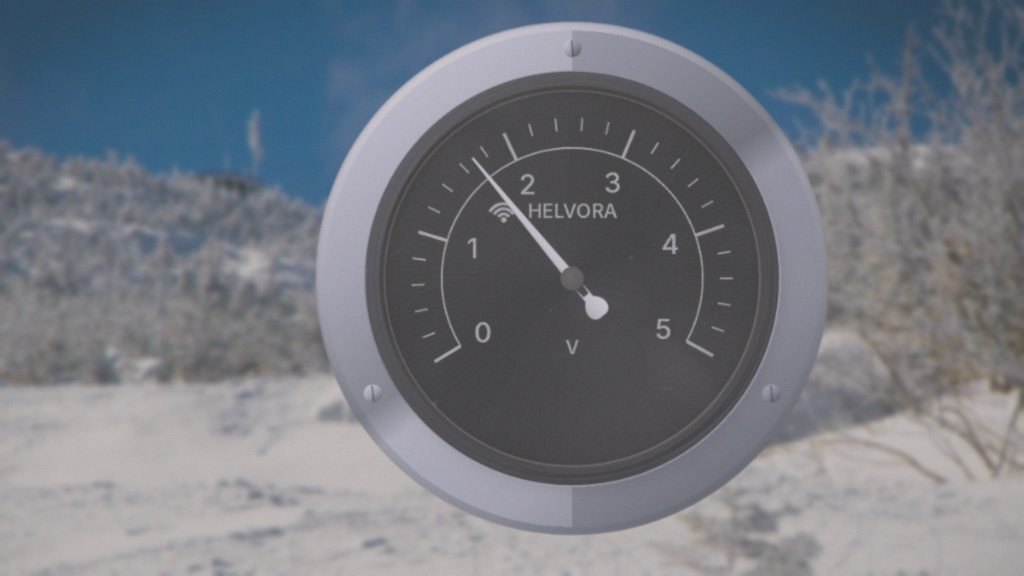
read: 1.7 V
